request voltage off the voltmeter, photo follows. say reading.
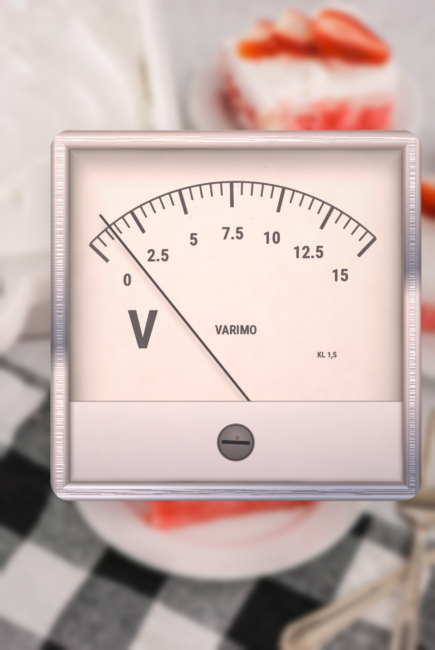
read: 1.25 V
